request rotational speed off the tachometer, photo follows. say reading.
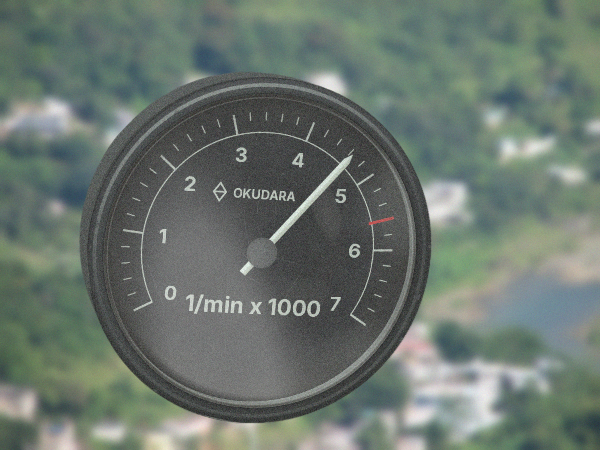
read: 4600 rpm
